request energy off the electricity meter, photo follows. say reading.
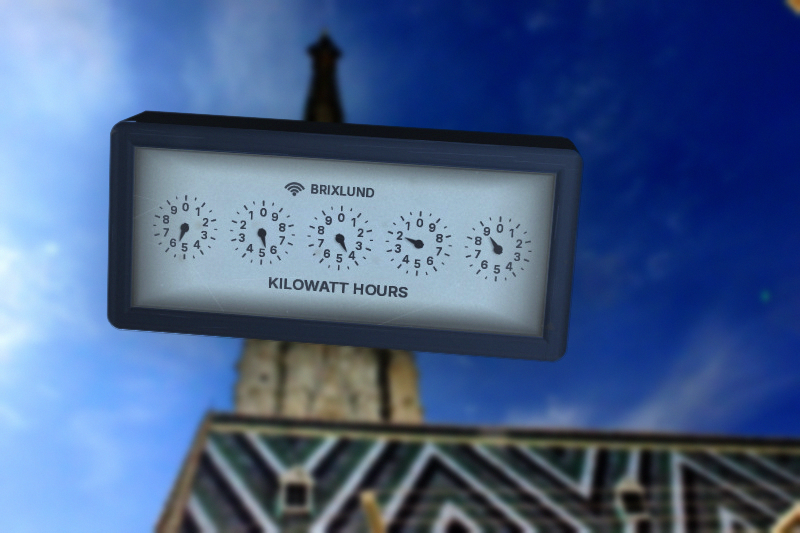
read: 55419 kWh
